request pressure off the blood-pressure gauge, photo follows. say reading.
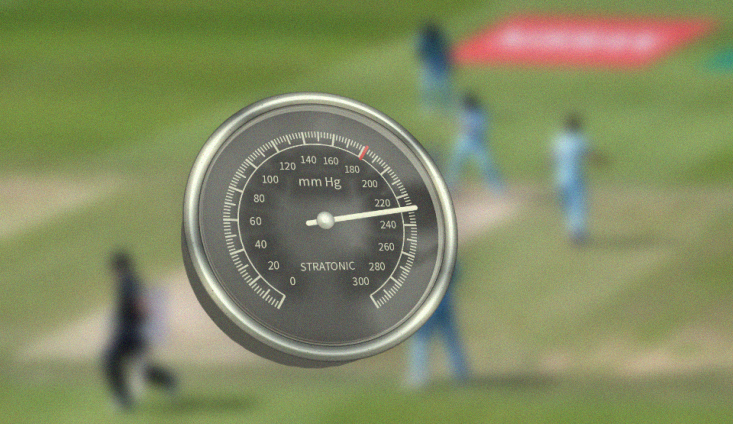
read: 230 mmHg
